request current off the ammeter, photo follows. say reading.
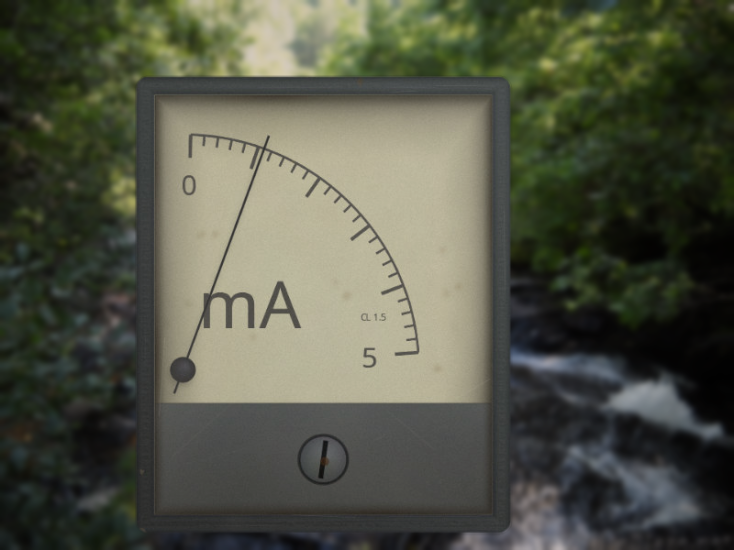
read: 1.1 mA
